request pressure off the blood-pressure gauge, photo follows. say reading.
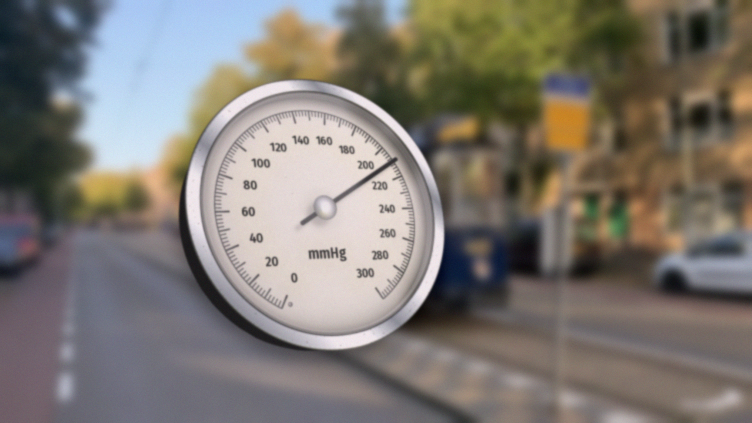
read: 210 mmHg
